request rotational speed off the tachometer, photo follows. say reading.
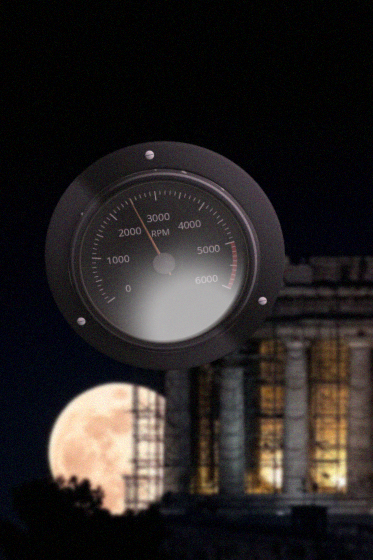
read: 2500 rpm
